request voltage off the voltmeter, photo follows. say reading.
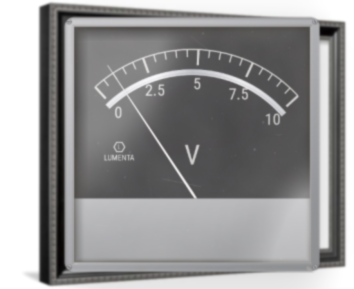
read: 1 V
